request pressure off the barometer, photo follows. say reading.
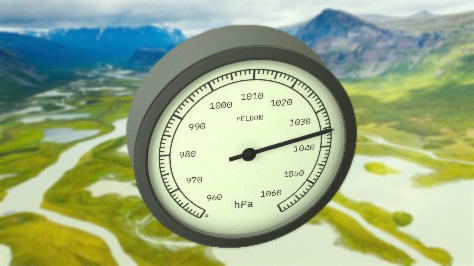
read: 1035 hPa
